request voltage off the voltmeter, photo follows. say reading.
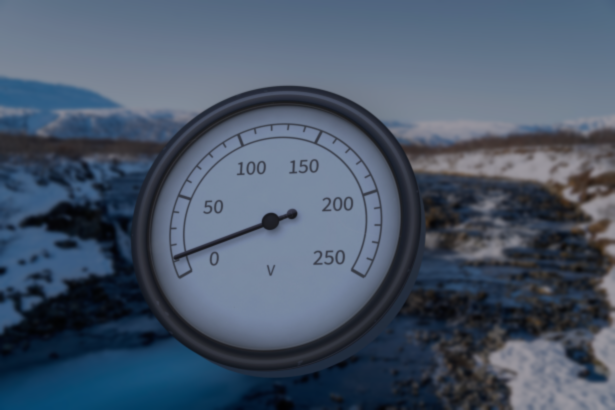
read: 10 V
